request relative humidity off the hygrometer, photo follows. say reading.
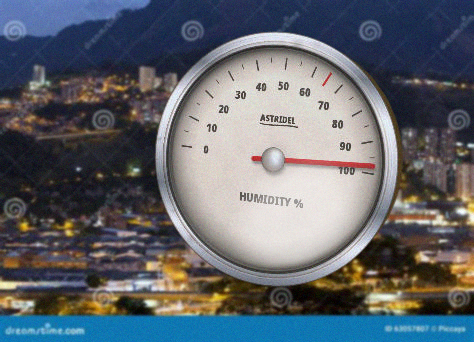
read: 97.5 %
